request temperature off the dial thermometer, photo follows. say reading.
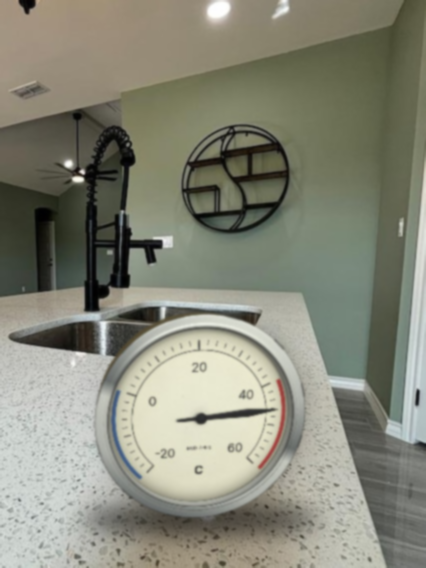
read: 46 °C
